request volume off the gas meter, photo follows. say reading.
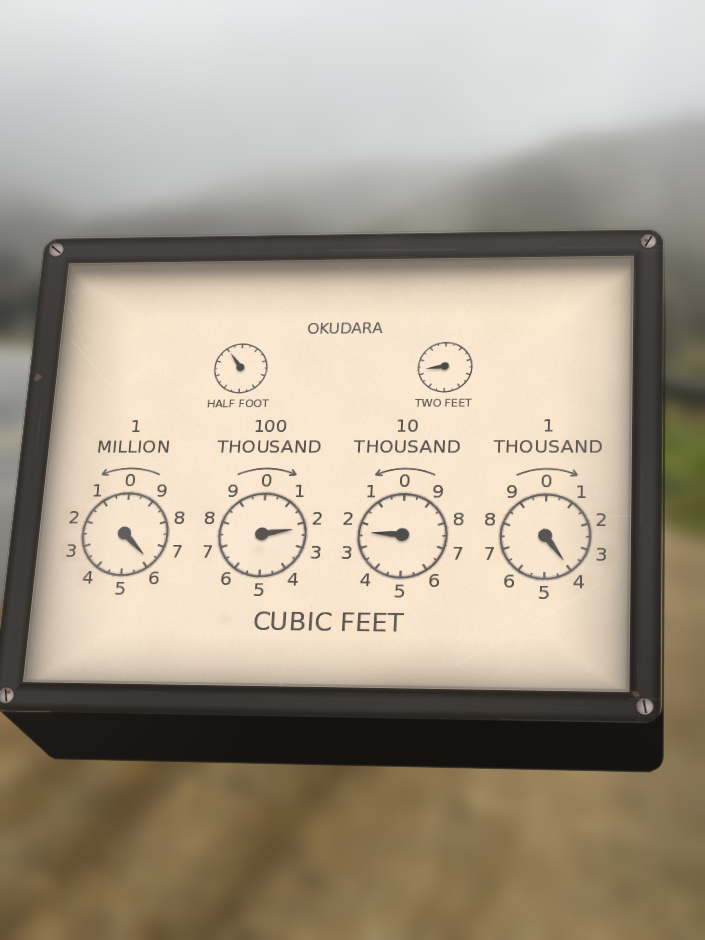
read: 622400 ft³
